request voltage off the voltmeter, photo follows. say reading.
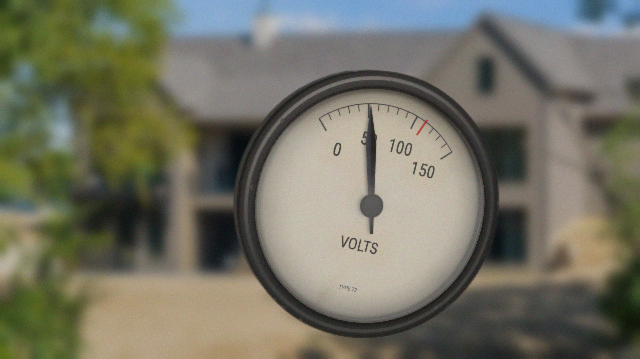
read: 50 V
